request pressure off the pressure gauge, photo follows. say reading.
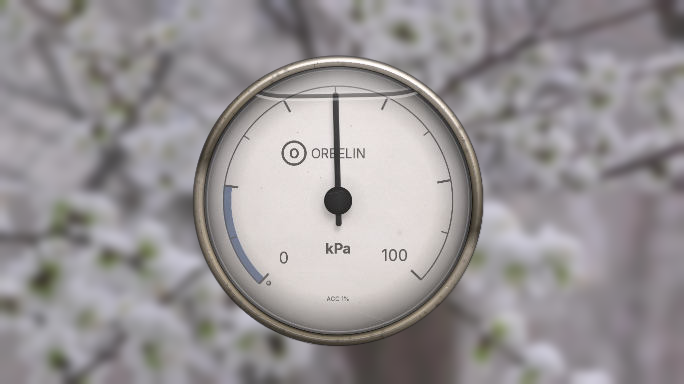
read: 50 kPa
